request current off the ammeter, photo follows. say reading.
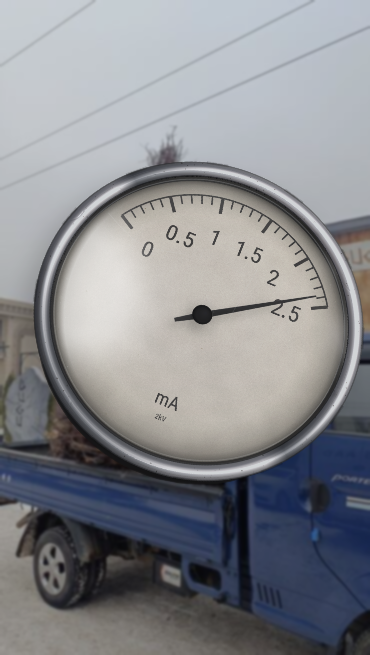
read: 2.4 mA
